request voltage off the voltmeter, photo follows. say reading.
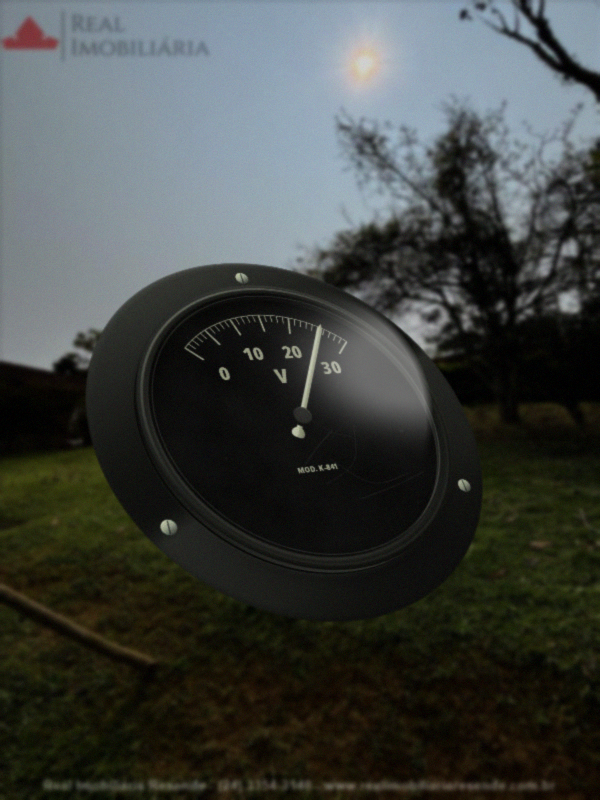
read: 25 V
